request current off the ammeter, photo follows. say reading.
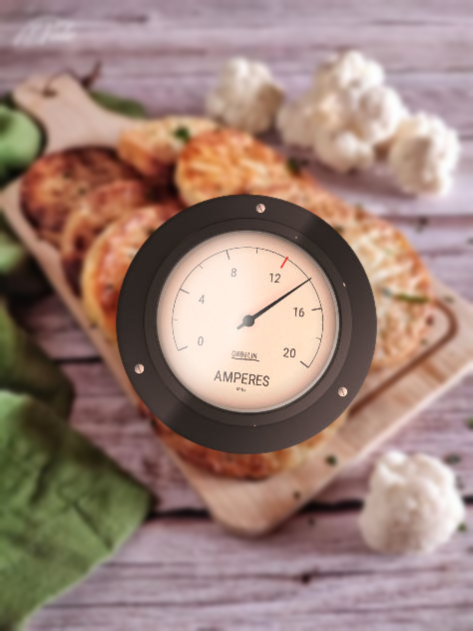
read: 14 A
